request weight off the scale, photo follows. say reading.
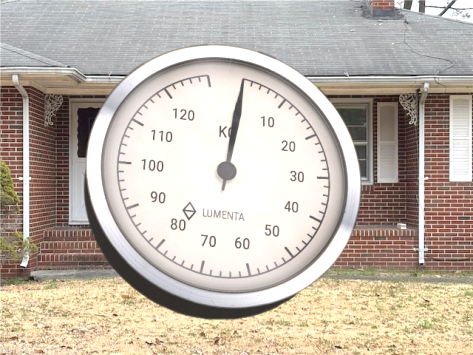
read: 0 kg
